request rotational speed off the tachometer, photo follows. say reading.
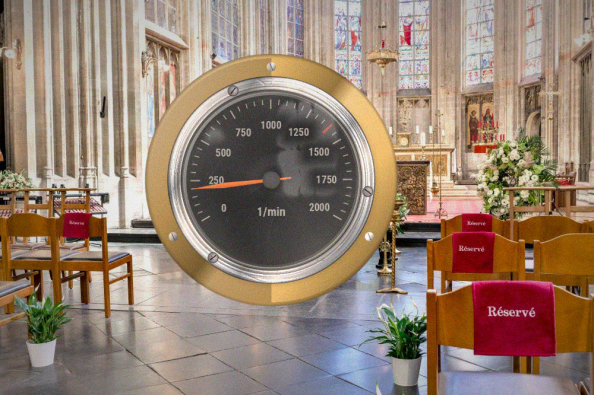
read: 200 rpm
